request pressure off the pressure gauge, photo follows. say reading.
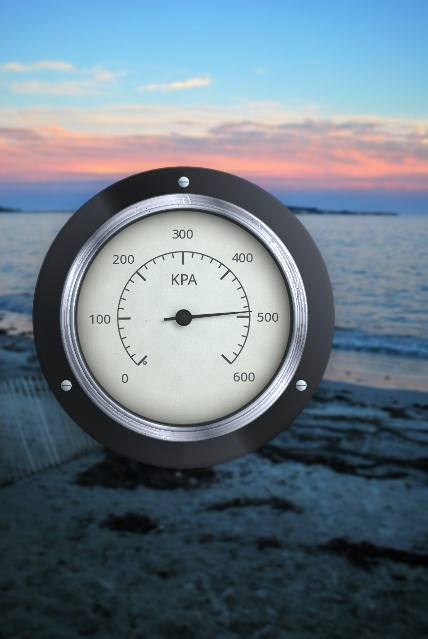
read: 490 kPa
